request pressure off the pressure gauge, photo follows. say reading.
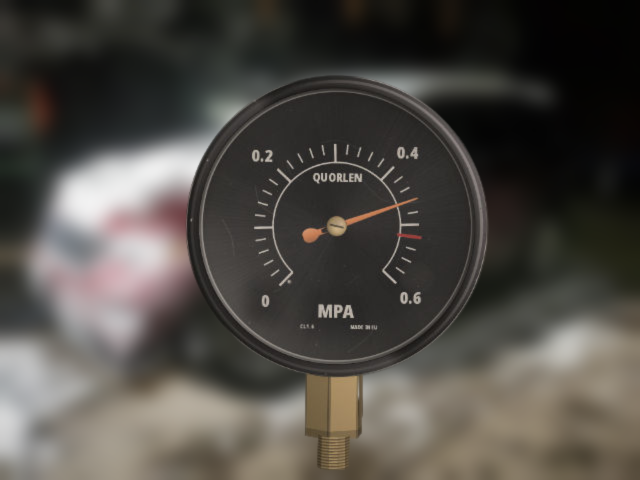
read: 0.46 MPa
